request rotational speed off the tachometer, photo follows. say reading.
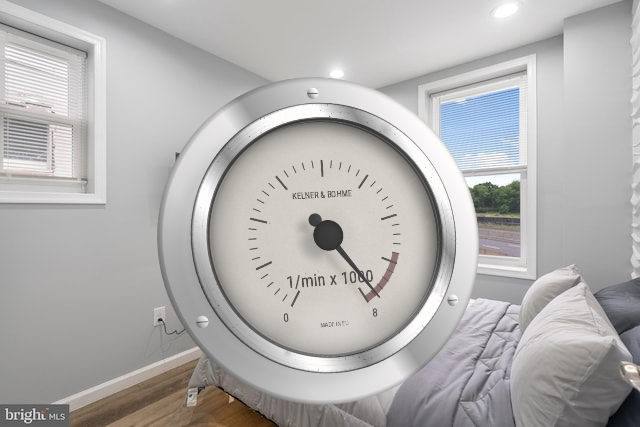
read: 7800 rpm
